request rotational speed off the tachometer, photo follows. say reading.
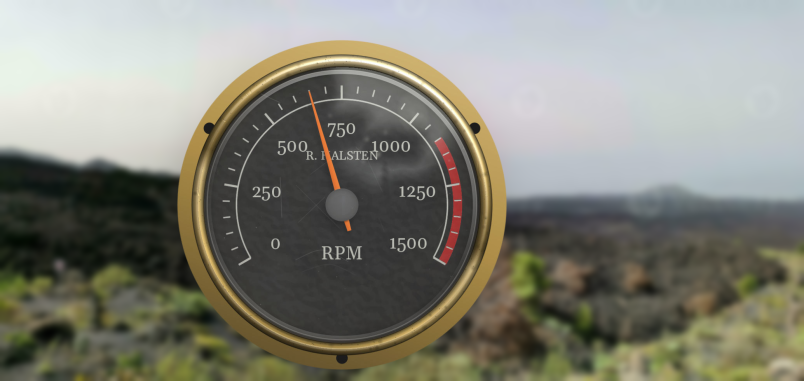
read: 650 rpm
